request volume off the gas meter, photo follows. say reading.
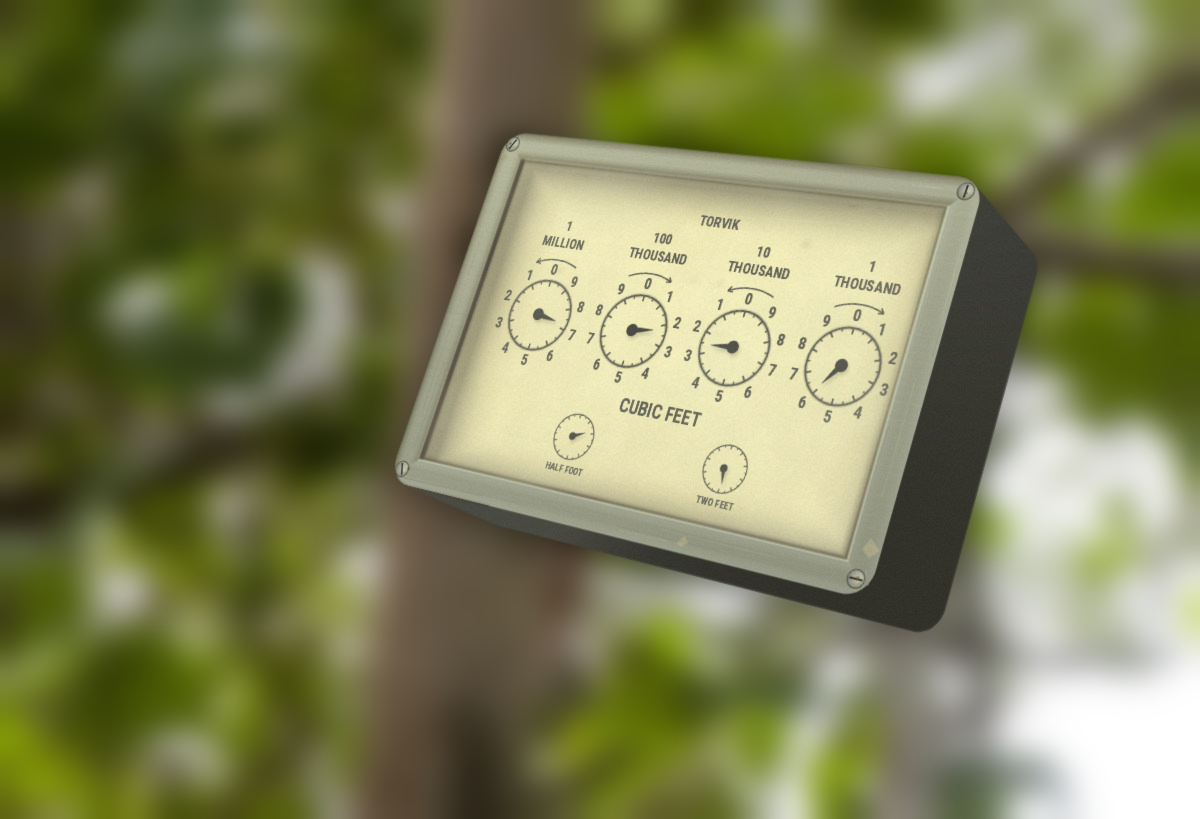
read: 722600 ft³
